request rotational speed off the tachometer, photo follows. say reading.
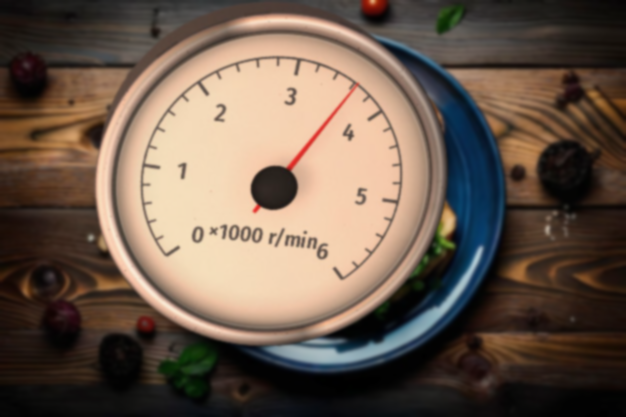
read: 3600 rpm
